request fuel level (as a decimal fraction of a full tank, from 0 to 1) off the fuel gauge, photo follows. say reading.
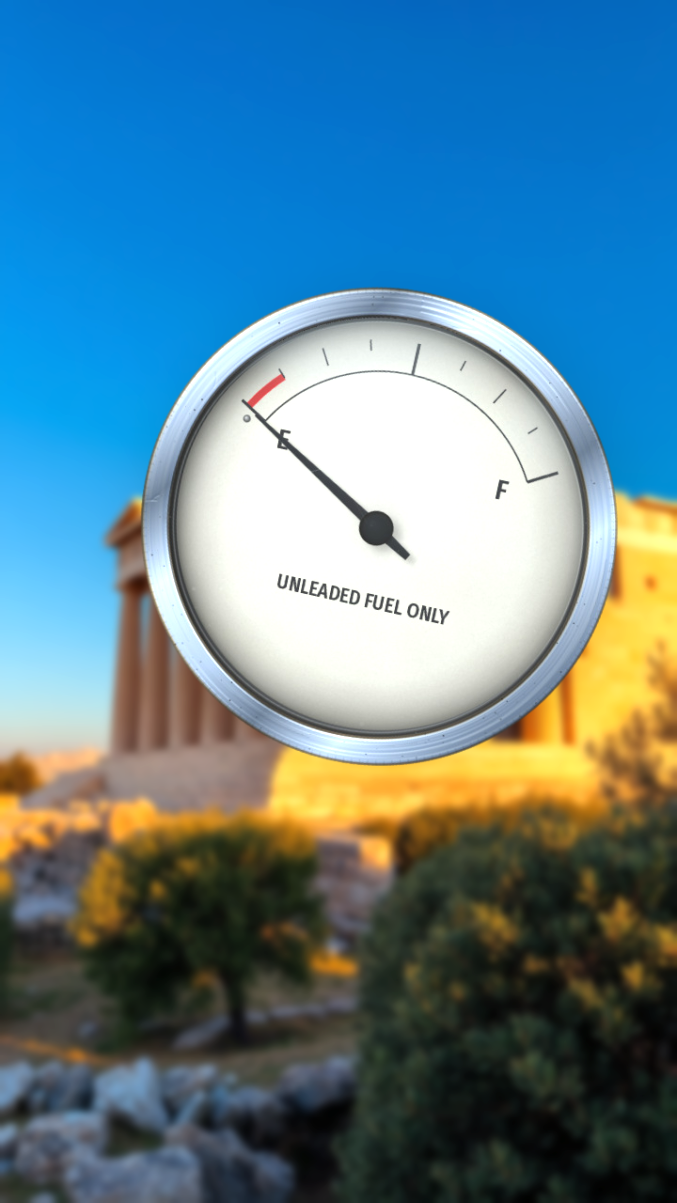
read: 0
